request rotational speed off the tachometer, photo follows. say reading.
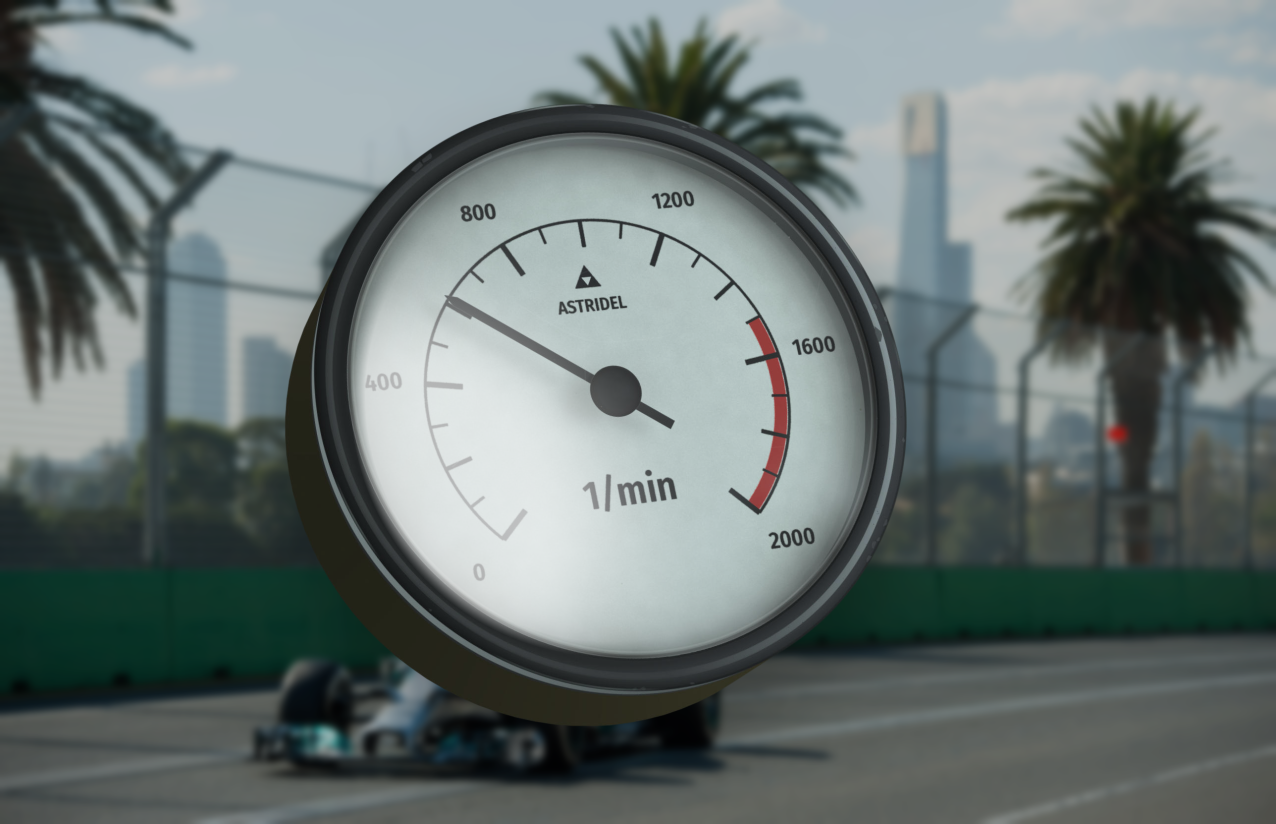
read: 600 rpm
